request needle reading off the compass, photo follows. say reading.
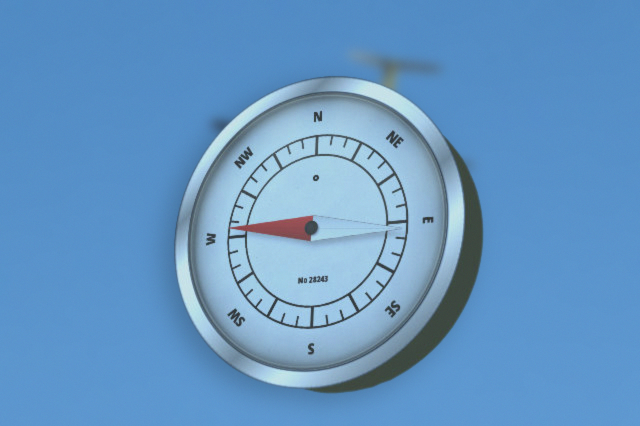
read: 275 °
